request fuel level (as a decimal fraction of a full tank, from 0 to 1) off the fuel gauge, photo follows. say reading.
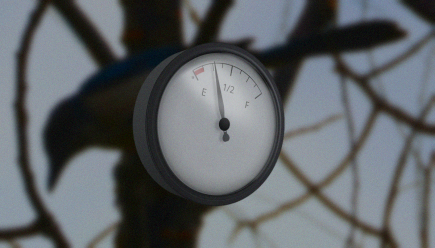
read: 0.25
